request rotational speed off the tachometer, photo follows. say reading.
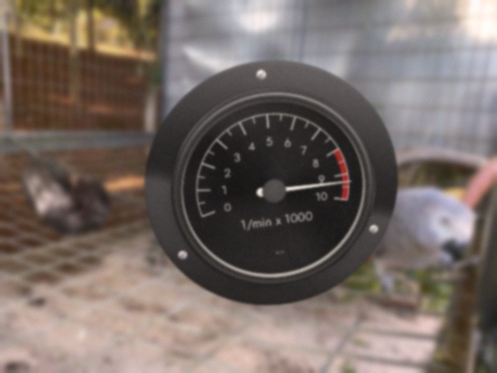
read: 9250 rpm
